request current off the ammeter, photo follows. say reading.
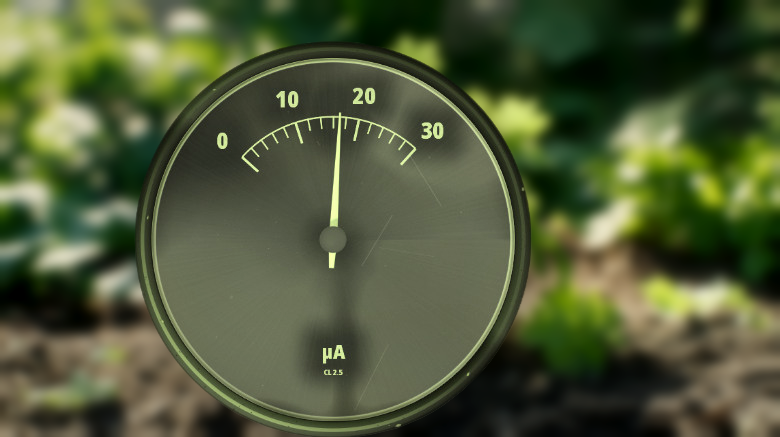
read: 17 µA
